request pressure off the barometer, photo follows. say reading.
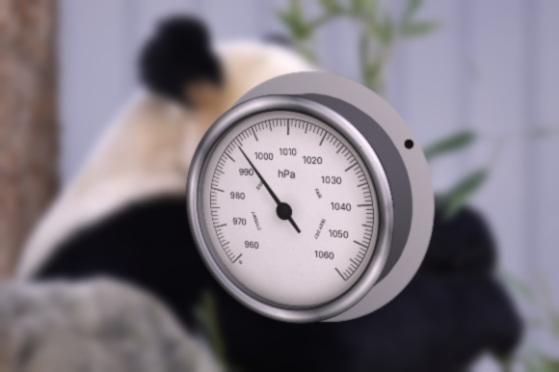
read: 995 hPa
